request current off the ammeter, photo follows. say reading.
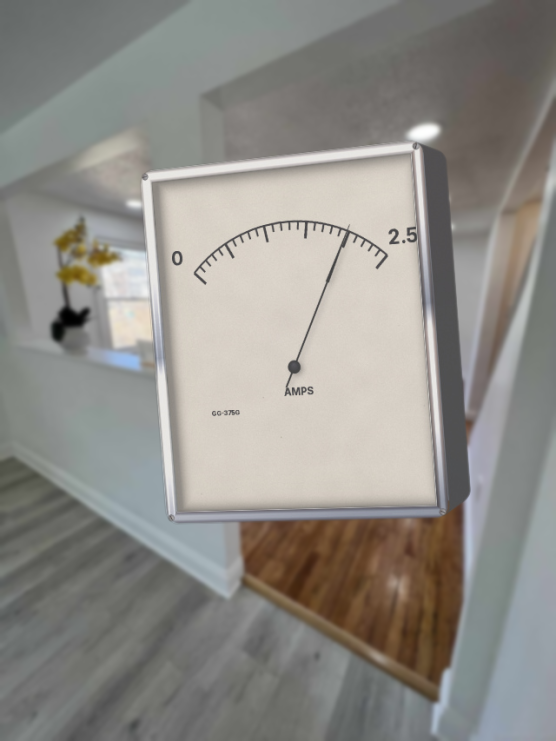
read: 2 A
